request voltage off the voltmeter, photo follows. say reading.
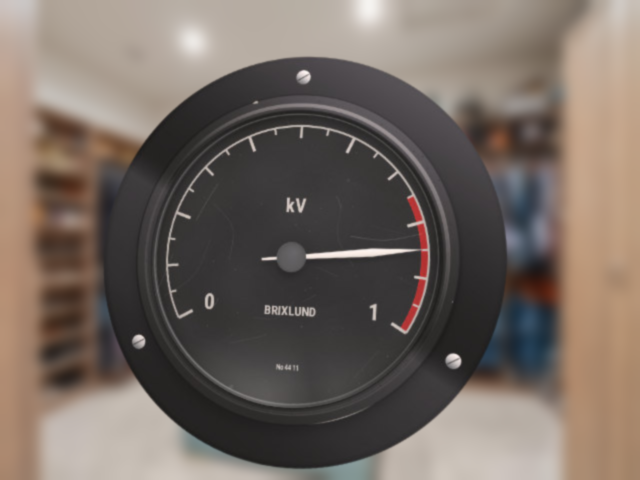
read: 0.85 kV
